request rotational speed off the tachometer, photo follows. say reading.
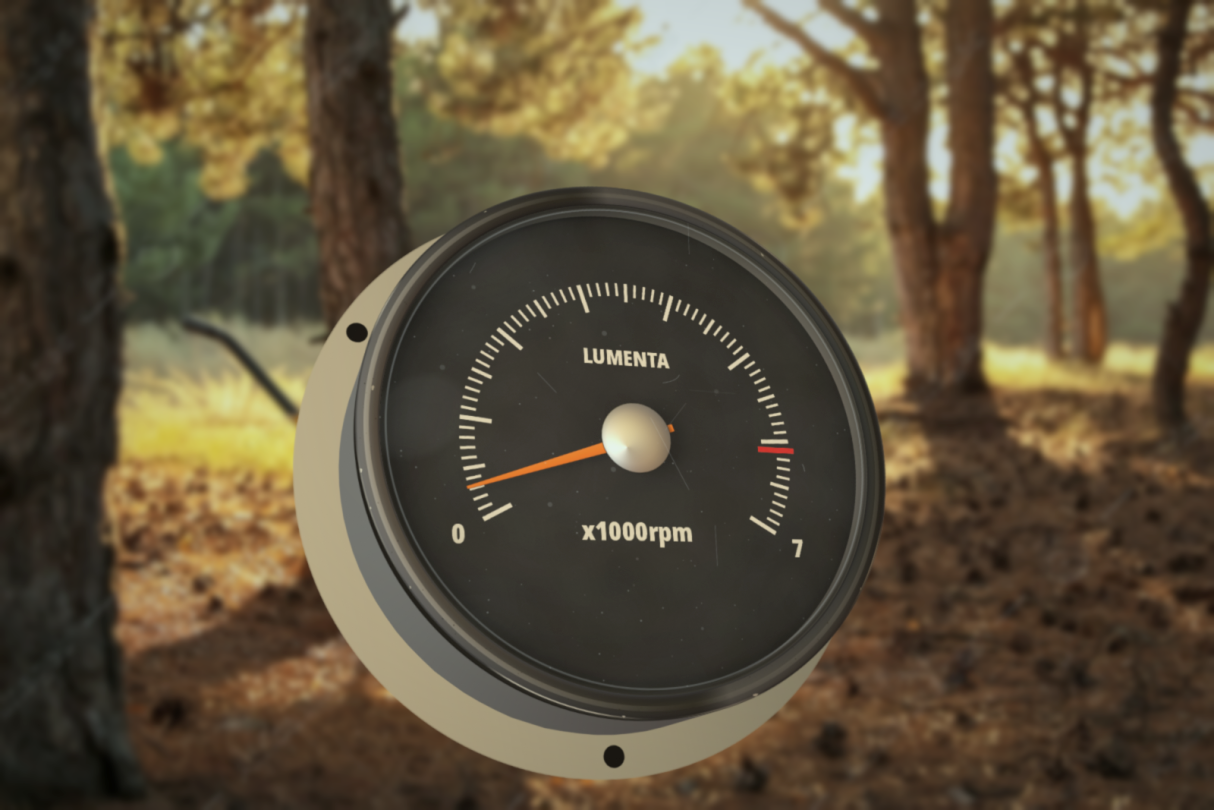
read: 300 rpm
